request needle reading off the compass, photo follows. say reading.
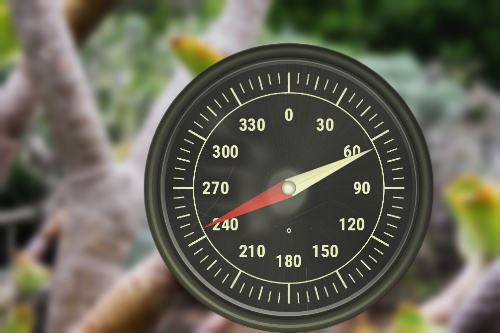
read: 245 °
